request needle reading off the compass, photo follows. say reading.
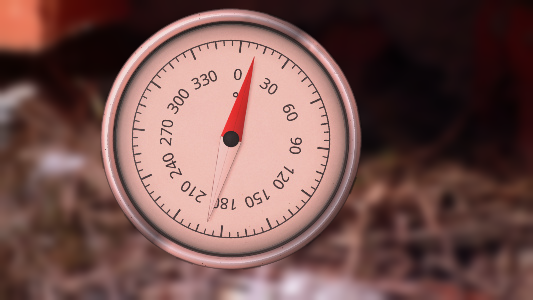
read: 10 °
